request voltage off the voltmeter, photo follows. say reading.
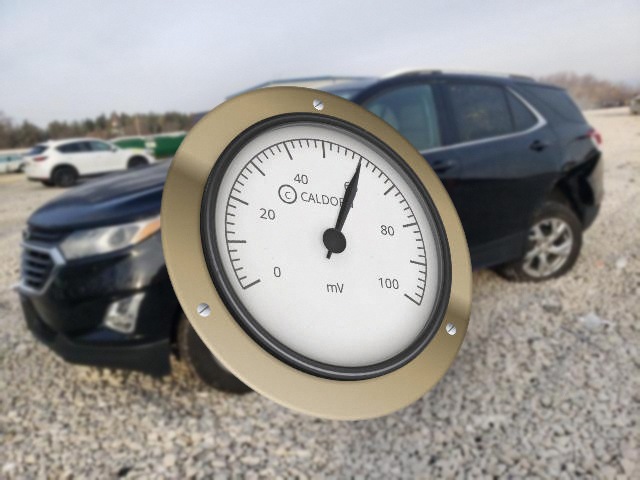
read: 60 mV
